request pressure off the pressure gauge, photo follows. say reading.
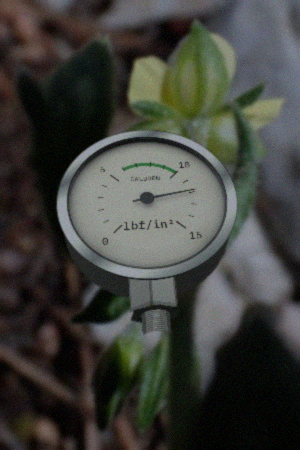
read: 12 psi
